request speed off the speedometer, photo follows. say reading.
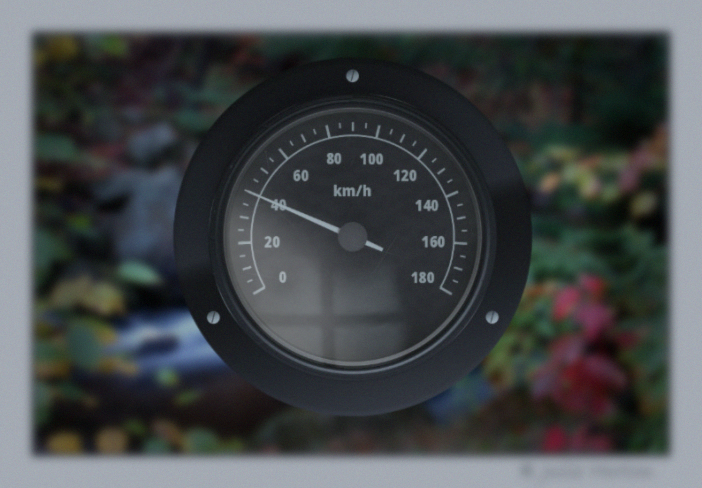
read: 40 km/h
